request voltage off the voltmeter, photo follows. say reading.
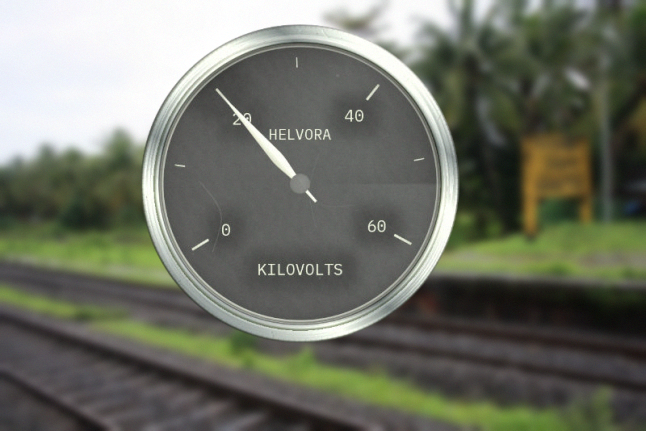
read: 20 kV
